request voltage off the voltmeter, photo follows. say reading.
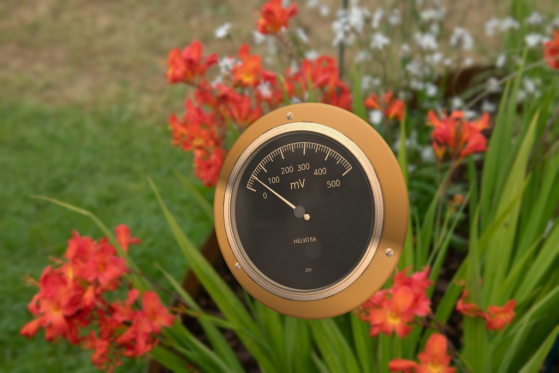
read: 50 mV
